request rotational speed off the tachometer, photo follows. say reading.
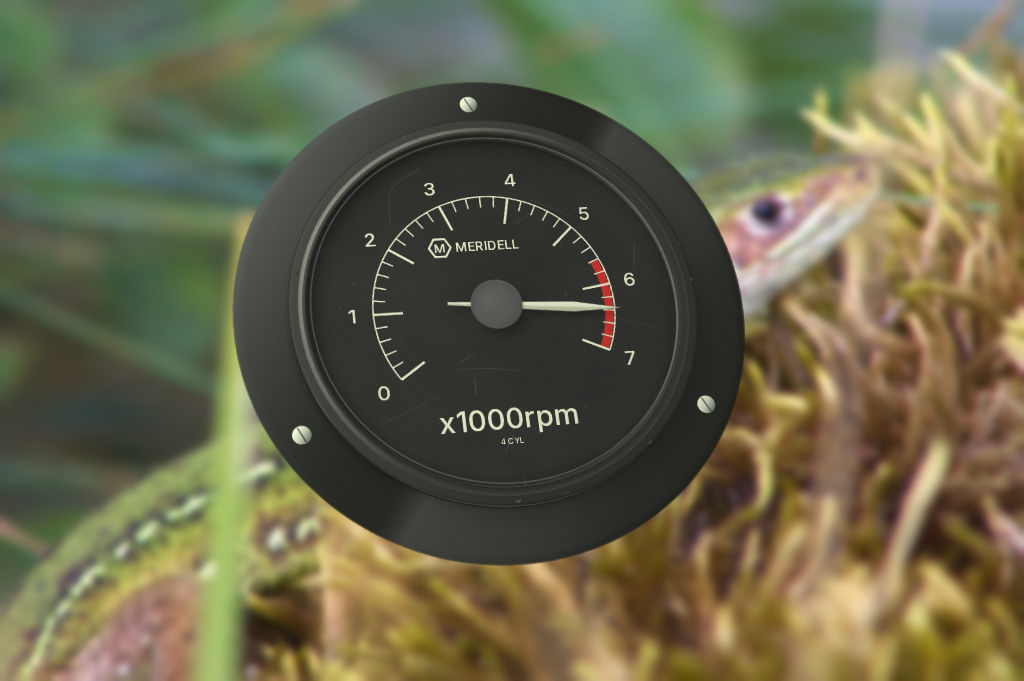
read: 6400 rpm
